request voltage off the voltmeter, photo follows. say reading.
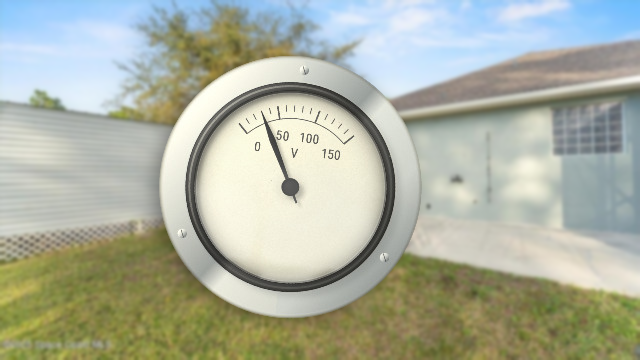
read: 30 V
